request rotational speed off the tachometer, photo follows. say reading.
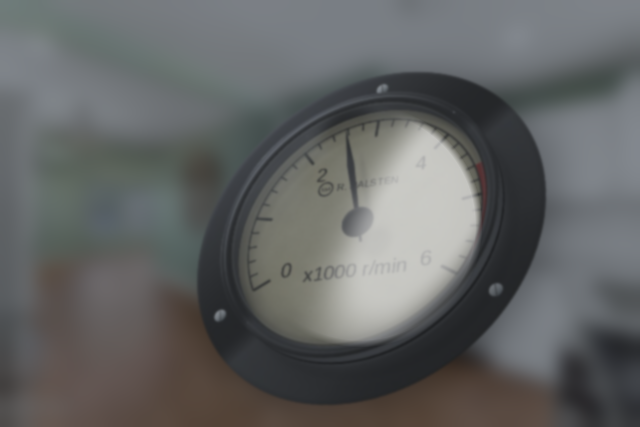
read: 2600 rpm
